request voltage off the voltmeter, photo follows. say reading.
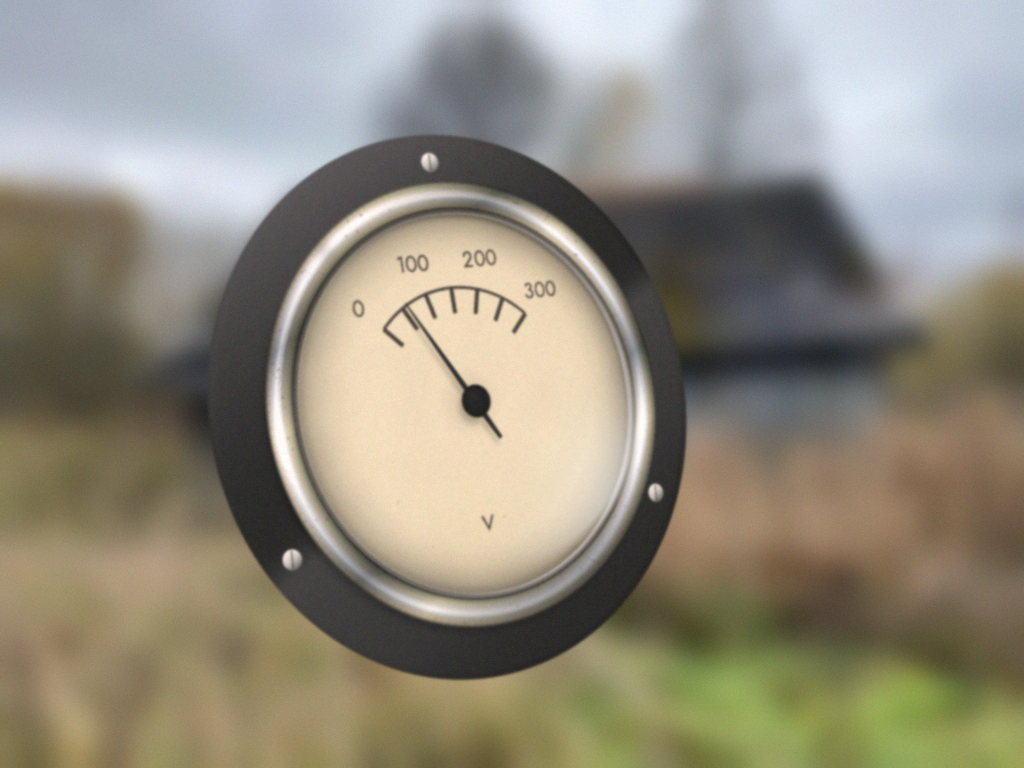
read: 50 V
